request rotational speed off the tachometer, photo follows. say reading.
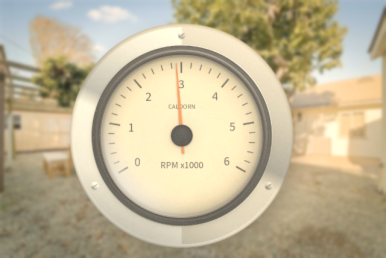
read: 2900 rpm
